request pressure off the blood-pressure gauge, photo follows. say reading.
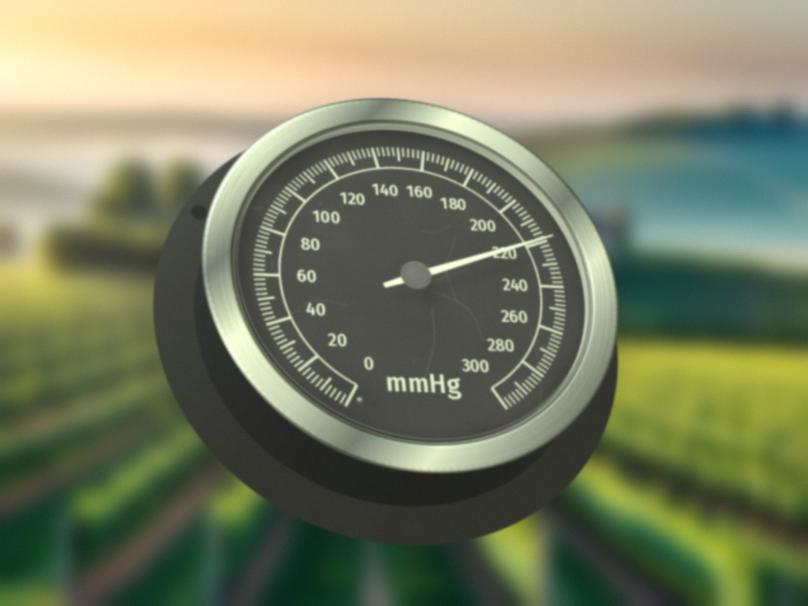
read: 220 mmHg
